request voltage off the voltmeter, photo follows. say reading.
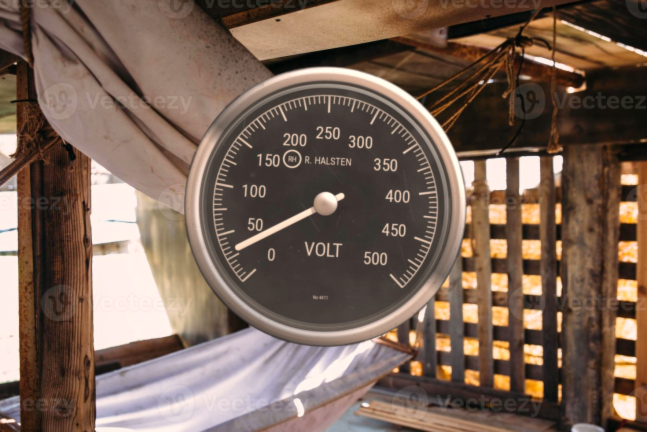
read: 30 V
